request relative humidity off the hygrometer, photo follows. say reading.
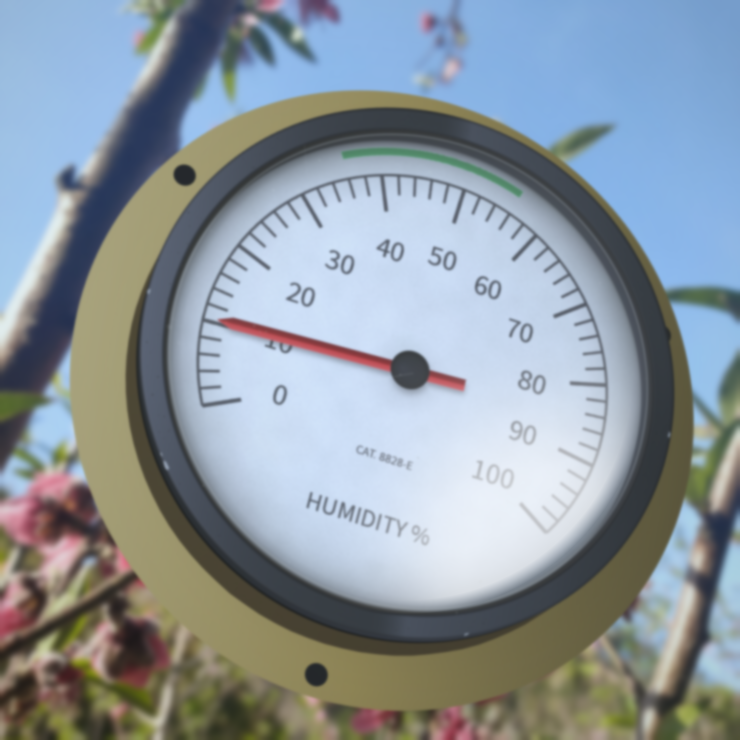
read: 10 %
